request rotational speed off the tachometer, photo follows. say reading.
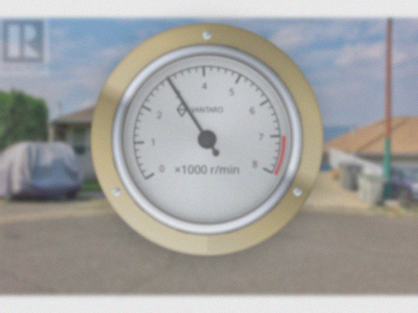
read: 3000 rpm
